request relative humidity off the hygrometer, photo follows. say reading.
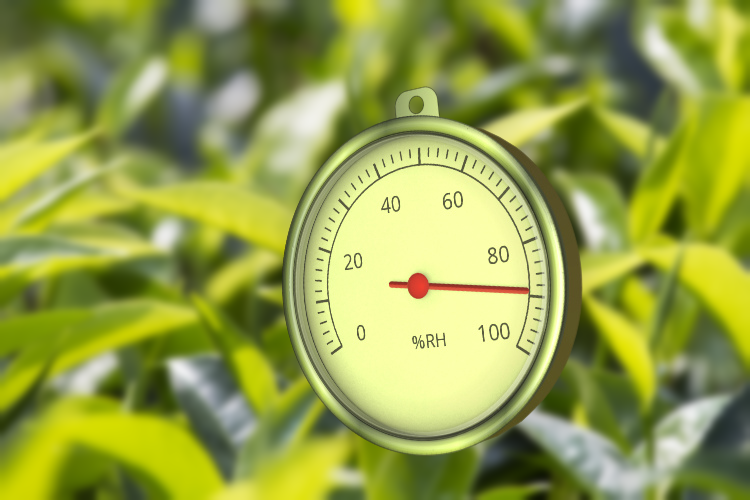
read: 89 %
